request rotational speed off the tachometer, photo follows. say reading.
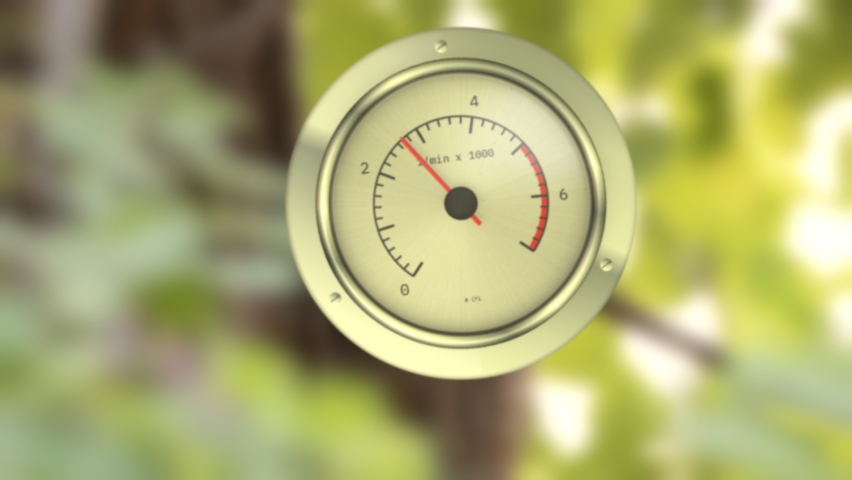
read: 2700 rpm
